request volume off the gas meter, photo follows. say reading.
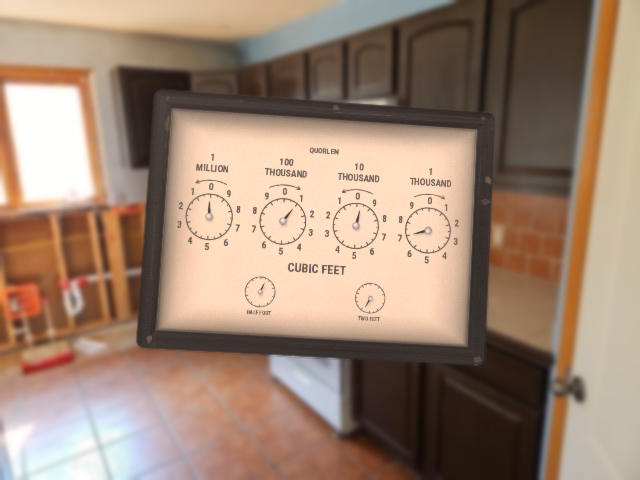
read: 9700 ft³
